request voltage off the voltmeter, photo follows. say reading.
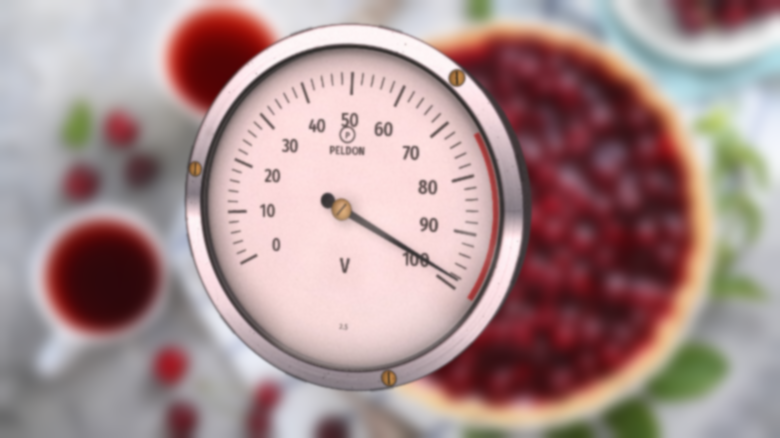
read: 98 V
